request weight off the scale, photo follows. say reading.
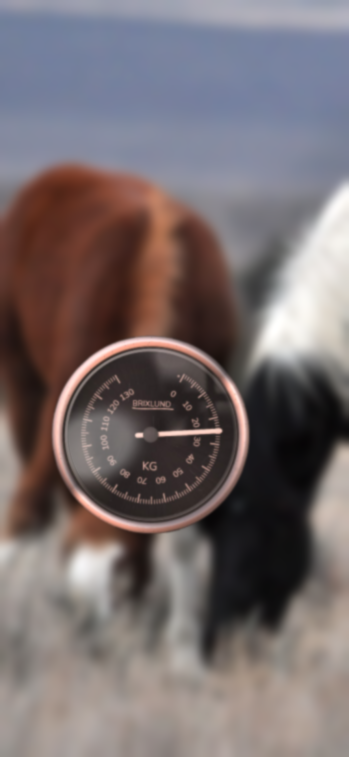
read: 25 kg
